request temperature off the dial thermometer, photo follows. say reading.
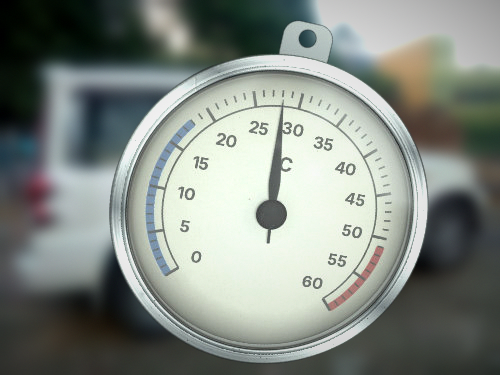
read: 28 °C
